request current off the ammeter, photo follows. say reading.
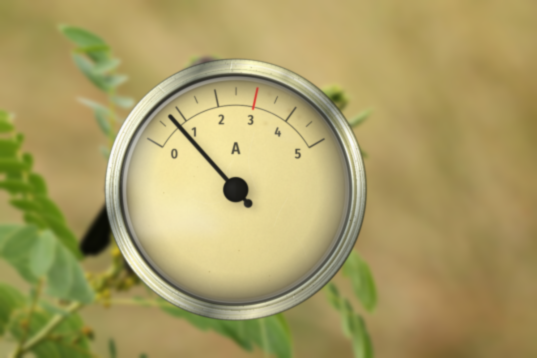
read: 0.75 A
